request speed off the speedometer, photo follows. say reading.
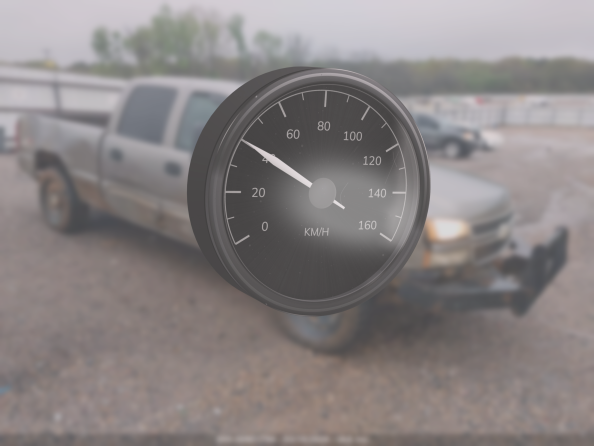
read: 40 km/h
